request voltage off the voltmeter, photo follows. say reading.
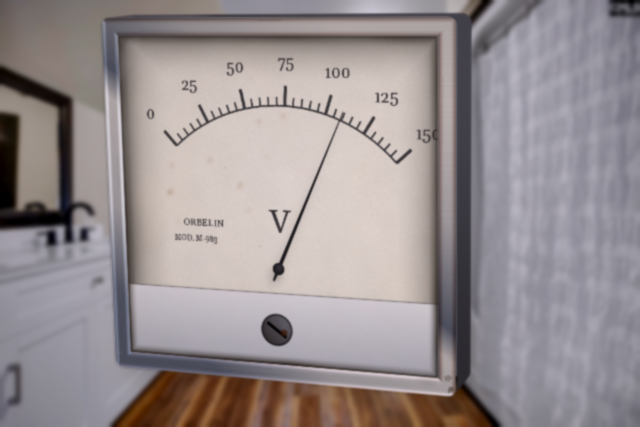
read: 110 V
